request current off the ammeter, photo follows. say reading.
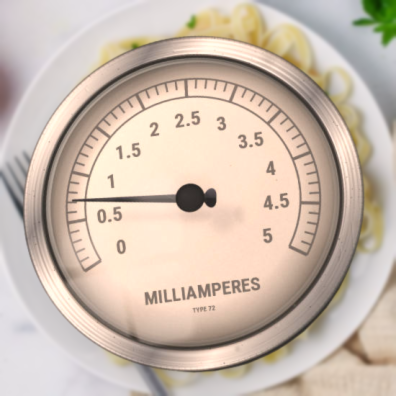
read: 0.7 mA
